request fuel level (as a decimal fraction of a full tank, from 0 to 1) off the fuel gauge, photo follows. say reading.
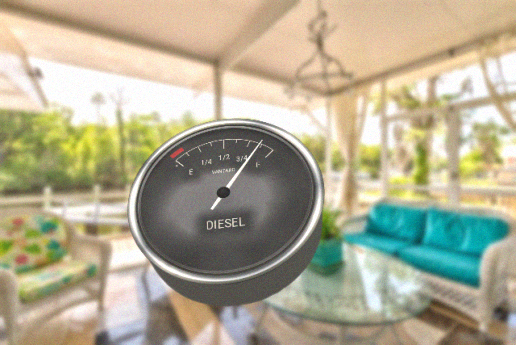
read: 0.875
